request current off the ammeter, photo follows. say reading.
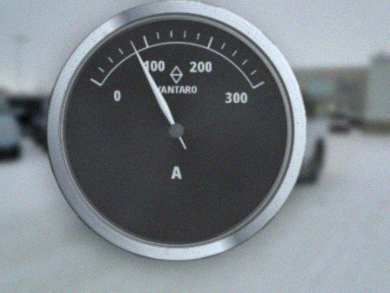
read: 80 A
